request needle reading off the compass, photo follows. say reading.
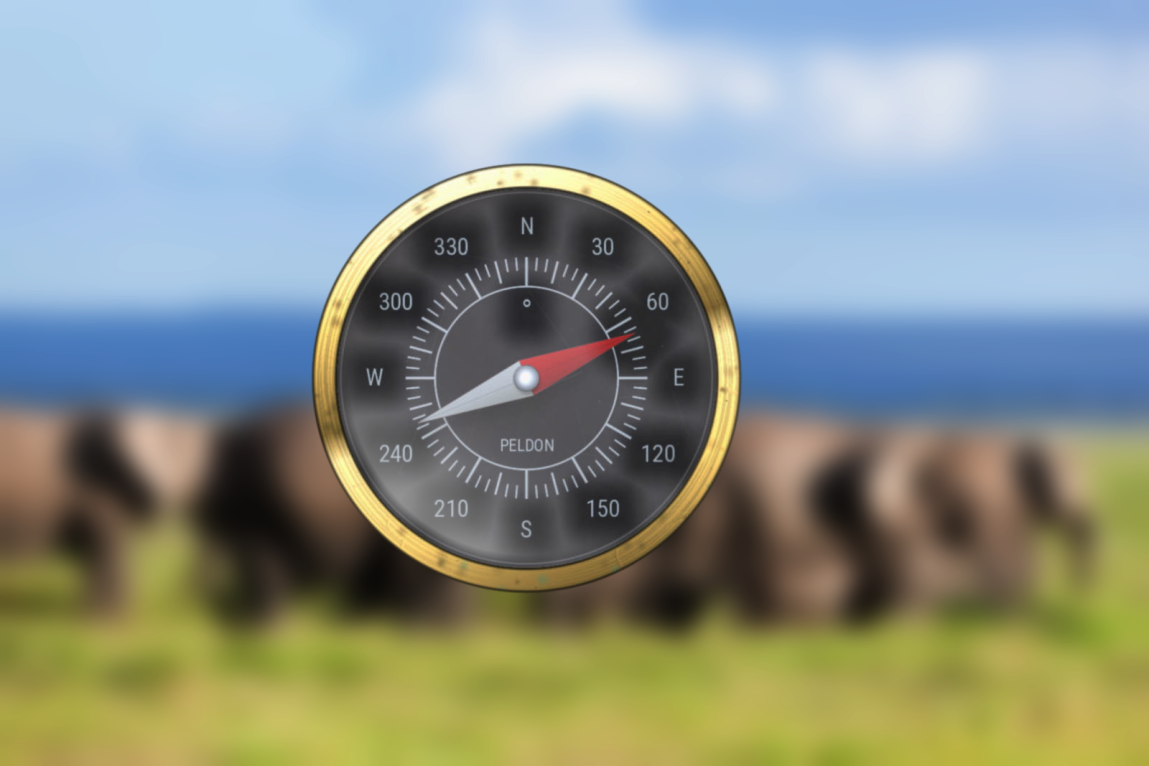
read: 67.5 °
